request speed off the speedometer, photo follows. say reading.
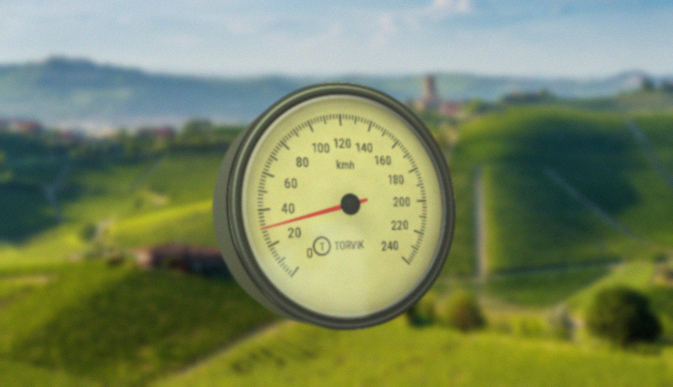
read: 30 km/h
